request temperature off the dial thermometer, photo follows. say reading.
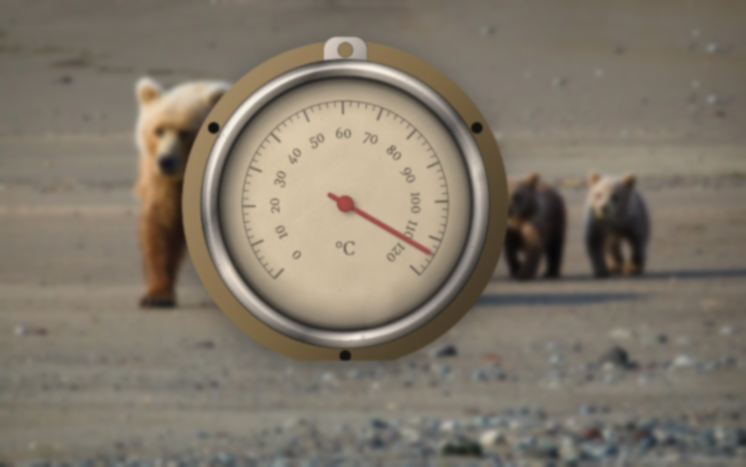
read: 114 °C
